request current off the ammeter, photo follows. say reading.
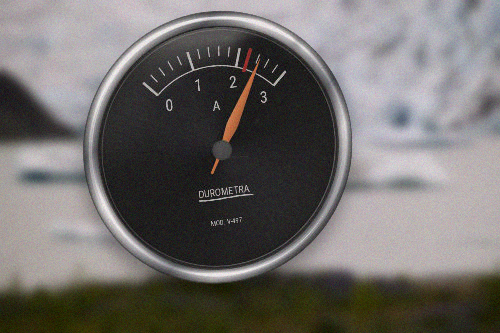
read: 2.4 A
